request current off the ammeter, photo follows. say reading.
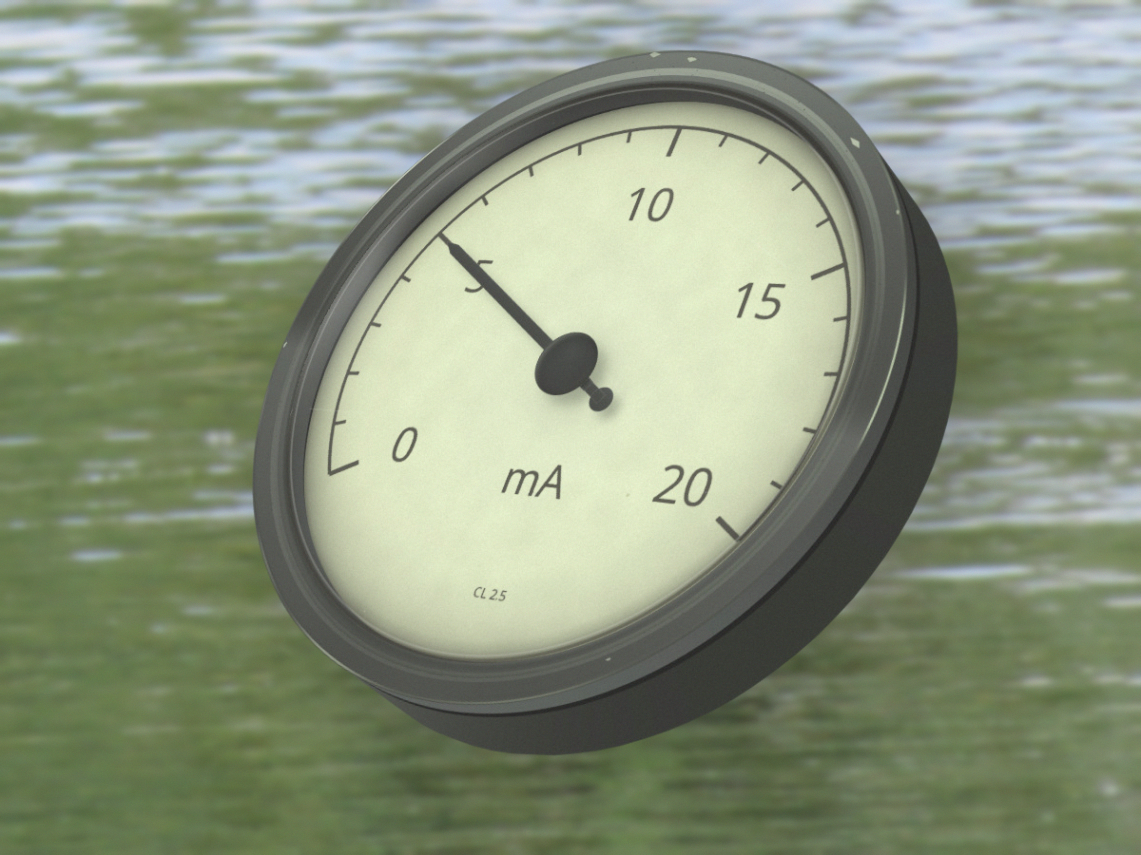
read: 5 mA
